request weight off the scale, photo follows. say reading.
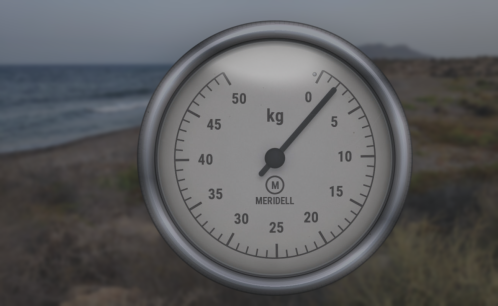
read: 2 kg
